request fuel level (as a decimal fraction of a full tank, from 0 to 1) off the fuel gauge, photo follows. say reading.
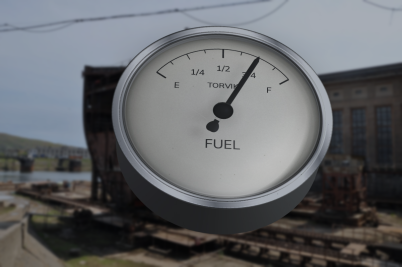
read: 0.75
